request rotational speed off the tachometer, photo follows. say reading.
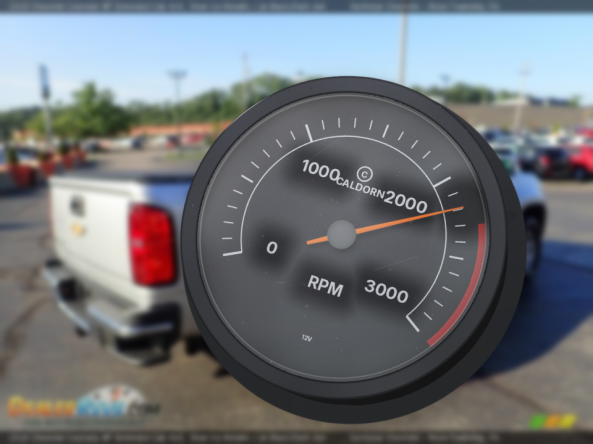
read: 2200 rpm
